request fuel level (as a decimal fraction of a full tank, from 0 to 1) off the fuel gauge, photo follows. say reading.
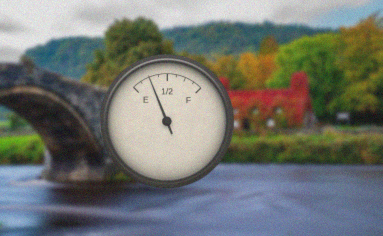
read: 0.25
